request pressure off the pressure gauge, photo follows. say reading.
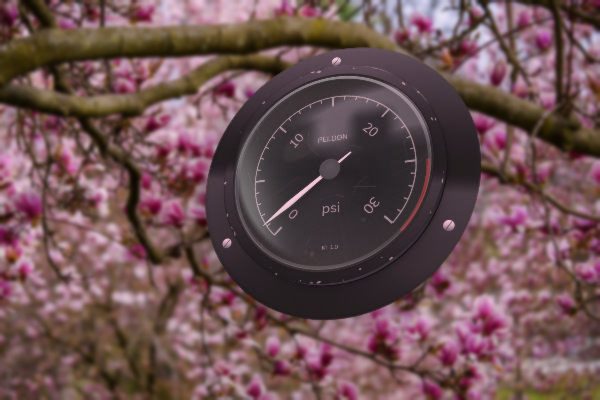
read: 1 psi
